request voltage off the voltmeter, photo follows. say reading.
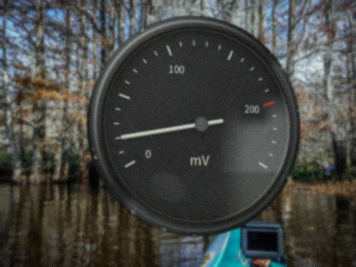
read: 20 mV
